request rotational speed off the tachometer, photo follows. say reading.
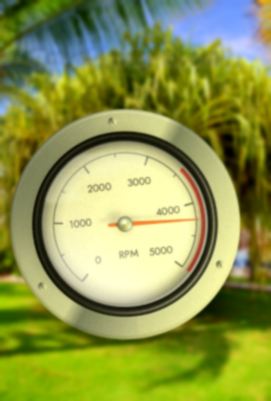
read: 4250 rpm
